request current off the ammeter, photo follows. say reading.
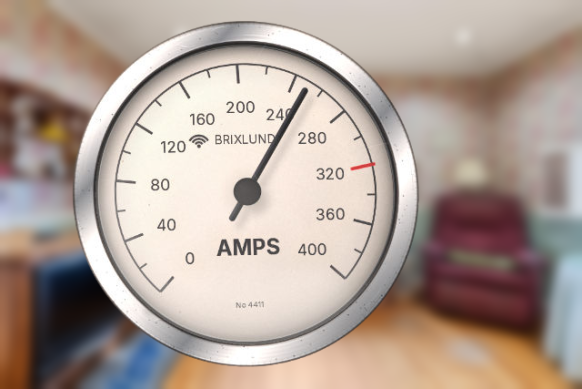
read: 250 A
